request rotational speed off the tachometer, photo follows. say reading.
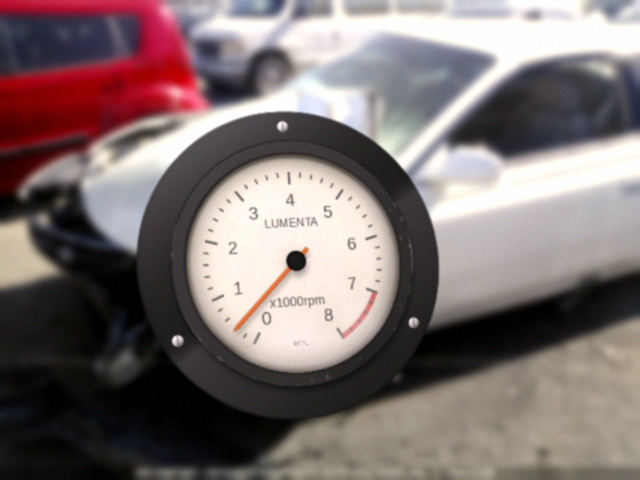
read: 400 rpm
